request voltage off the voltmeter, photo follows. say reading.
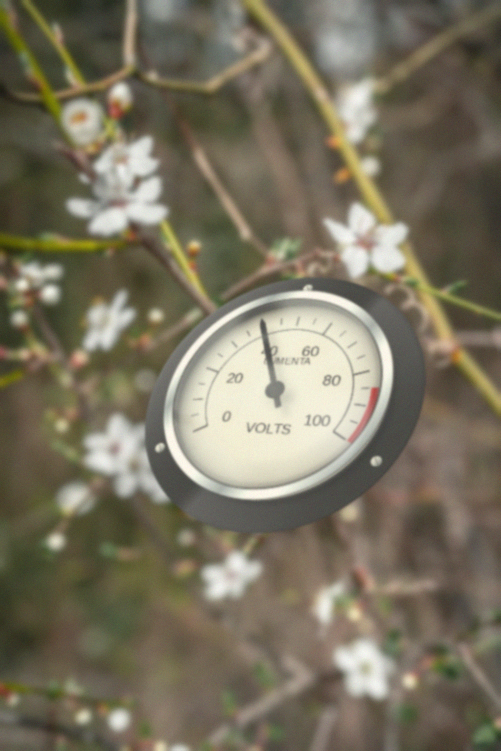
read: 40 V
